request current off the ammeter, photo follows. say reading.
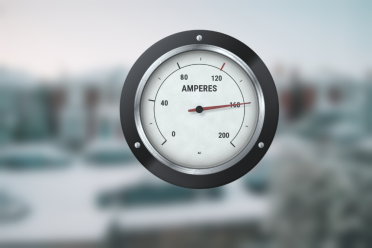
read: 160 A
